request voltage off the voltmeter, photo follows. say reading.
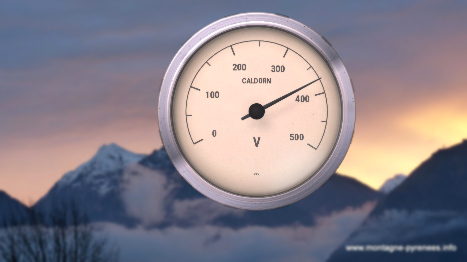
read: 375 V
